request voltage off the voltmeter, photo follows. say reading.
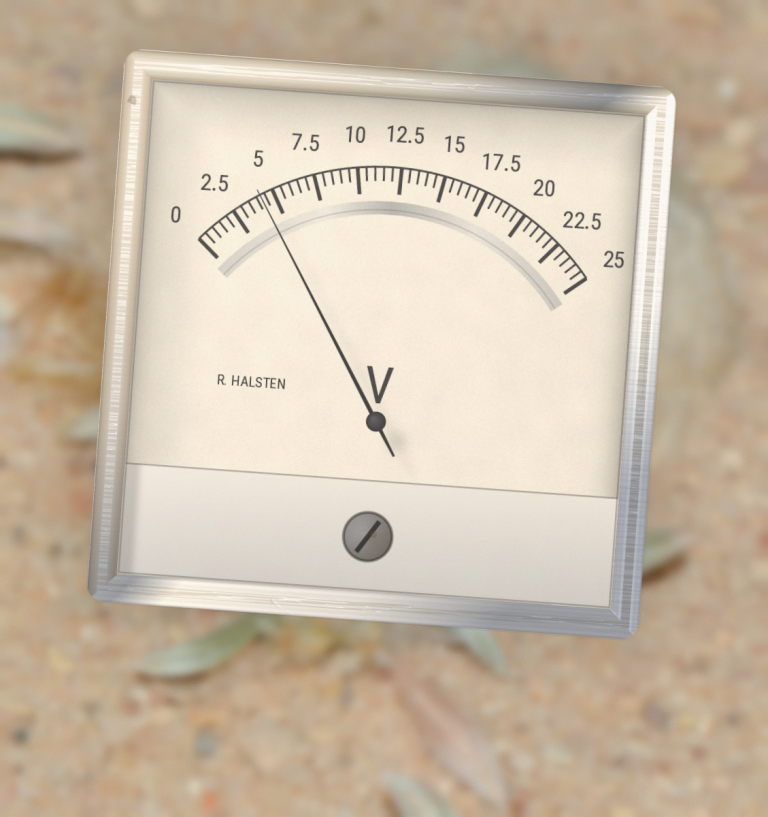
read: 4.25 V
